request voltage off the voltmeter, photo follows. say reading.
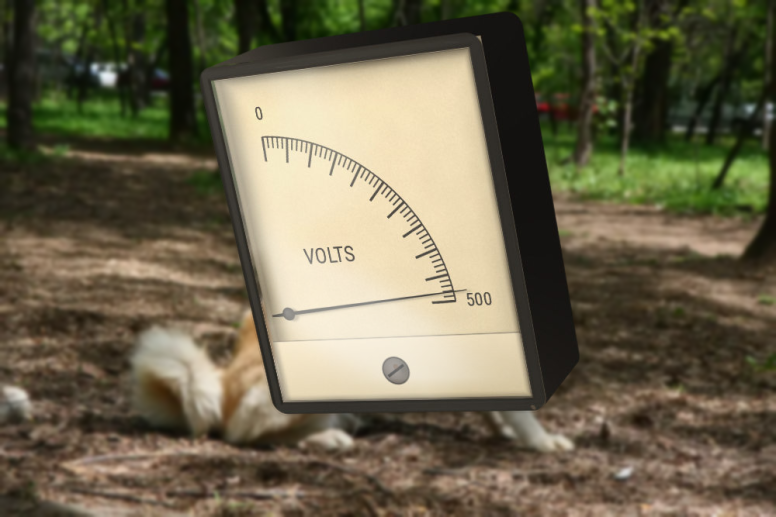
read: 480 V
